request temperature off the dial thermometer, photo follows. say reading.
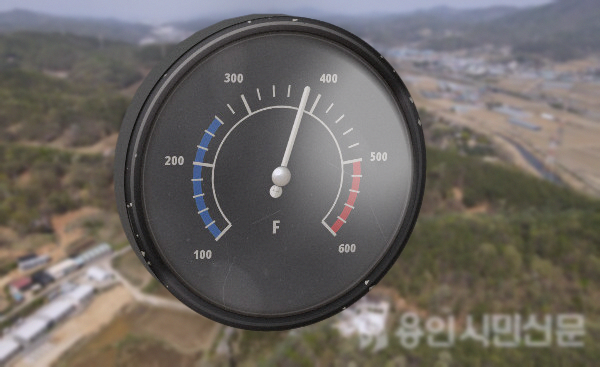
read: 380 °F
